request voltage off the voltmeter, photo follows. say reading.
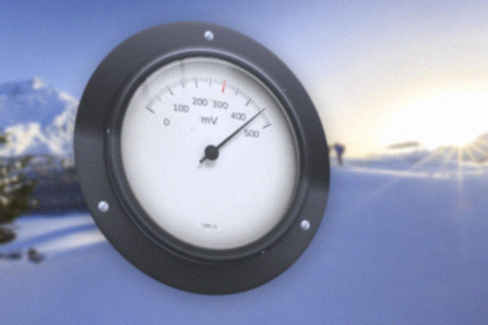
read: 450 mV
